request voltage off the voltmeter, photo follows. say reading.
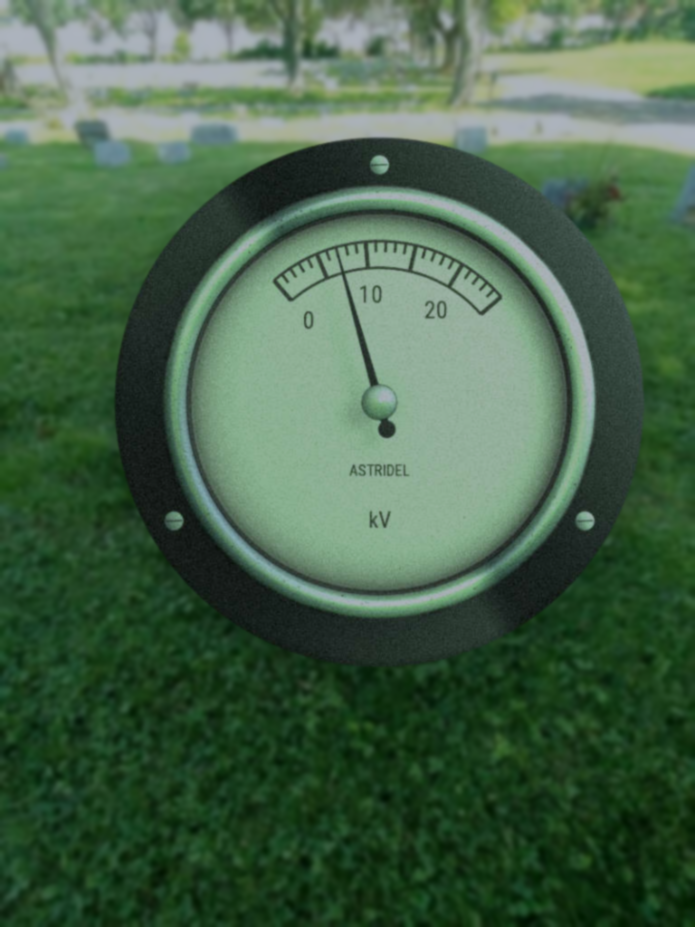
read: 7 kV
